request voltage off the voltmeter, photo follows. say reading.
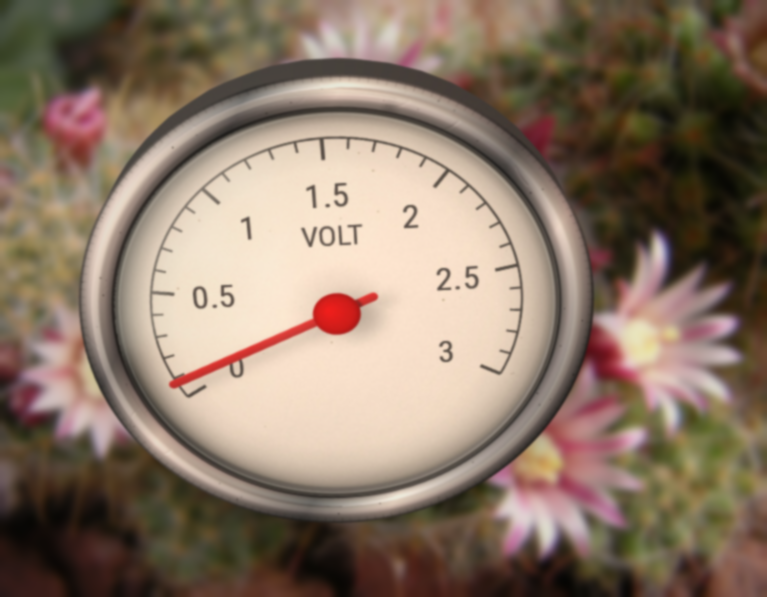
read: 0.1 V
